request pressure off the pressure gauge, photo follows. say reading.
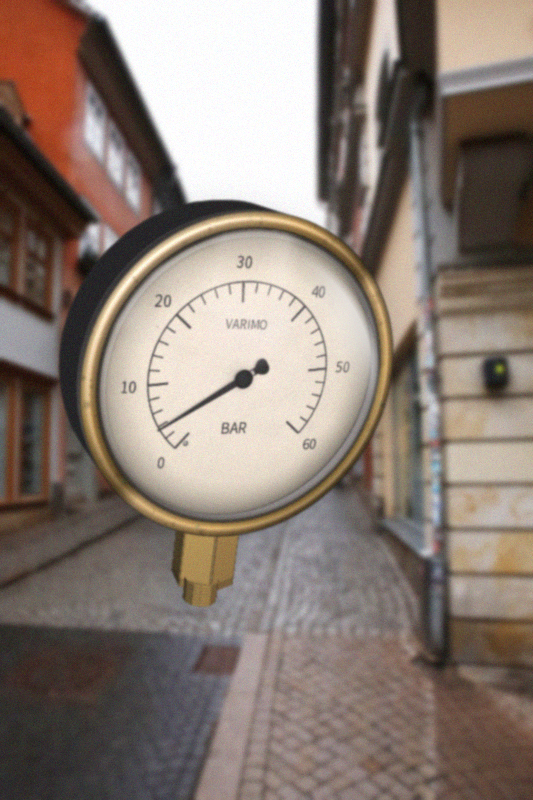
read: 4 bar
